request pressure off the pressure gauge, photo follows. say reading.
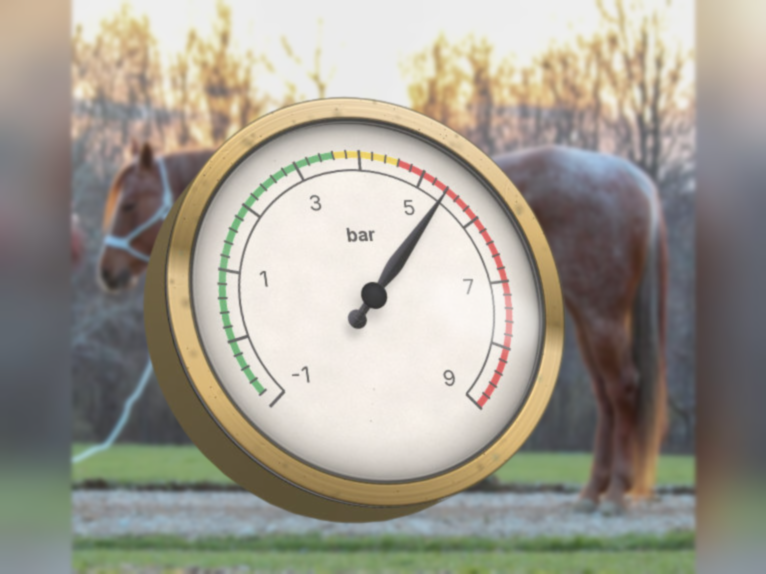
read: 5.4 bar
